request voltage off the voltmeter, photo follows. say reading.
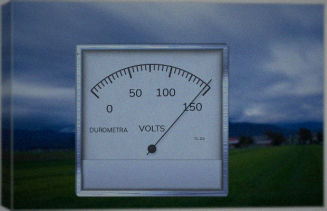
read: 145 V
